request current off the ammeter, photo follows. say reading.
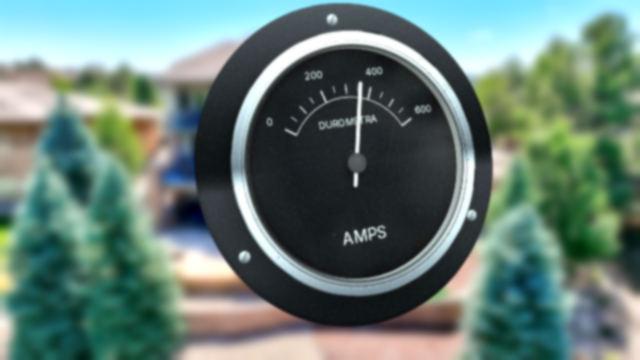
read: 350 A
